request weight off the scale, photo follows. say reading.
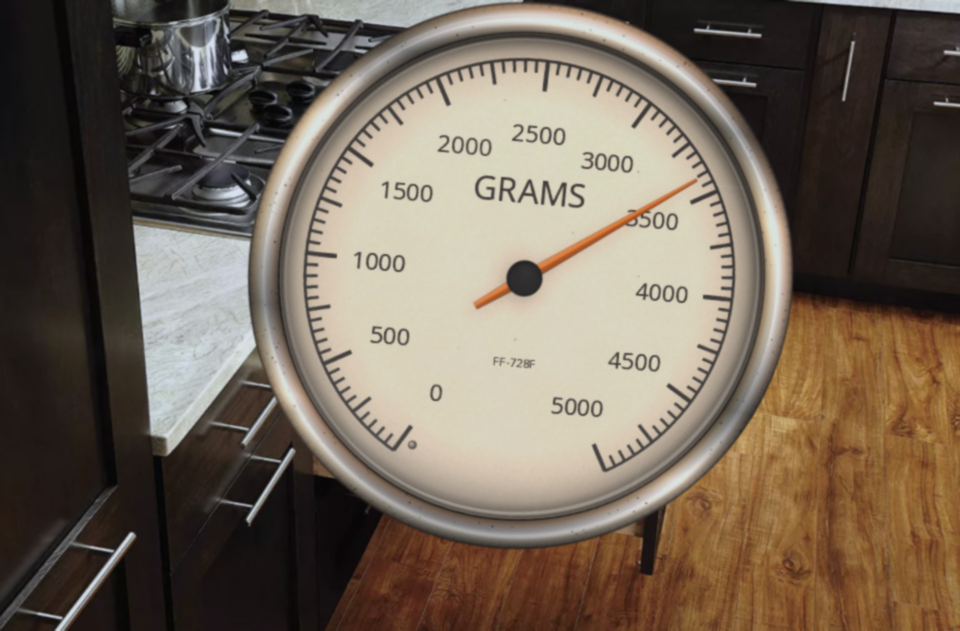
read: 3400 g
